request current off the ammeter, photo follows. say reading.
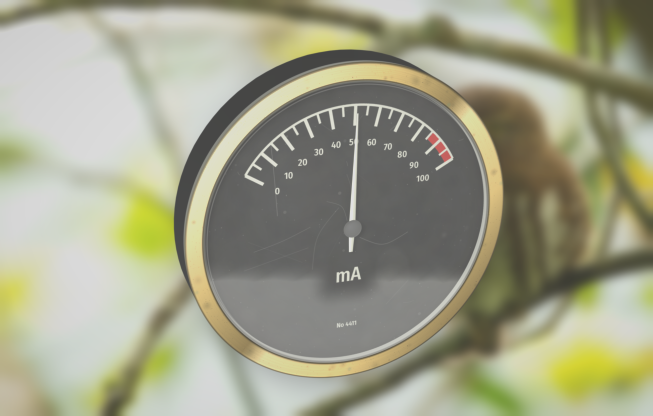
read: 50 mA
